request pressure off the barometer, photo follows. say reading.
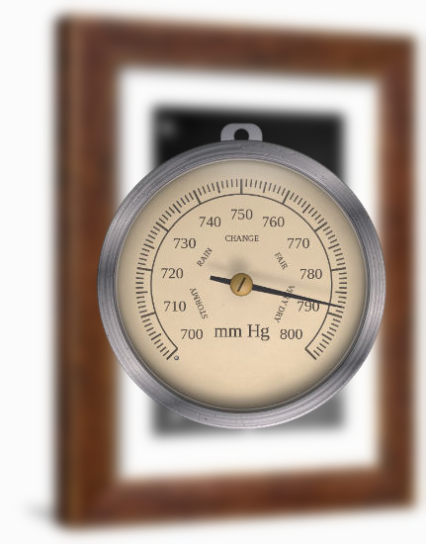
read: 788 mmHg
